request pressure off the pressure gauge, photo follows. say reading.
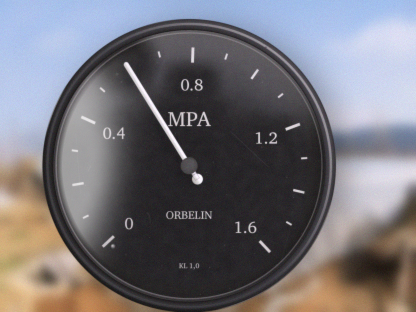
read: 0.6 MPa
